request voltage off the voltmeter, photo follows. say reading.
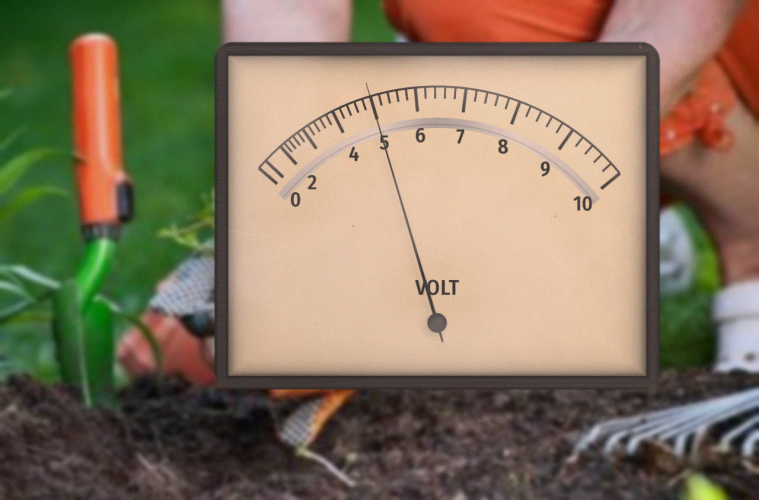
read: 5 V
